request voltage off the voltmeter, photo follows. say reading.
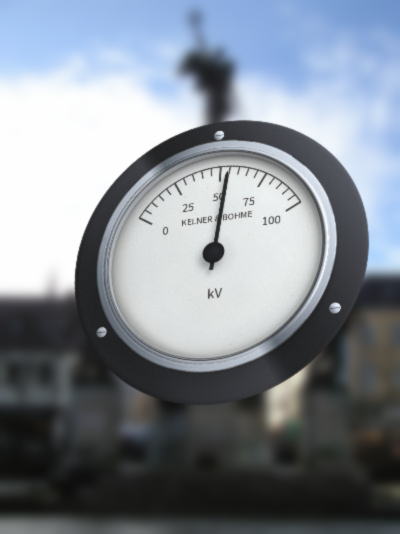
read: 55 kV
